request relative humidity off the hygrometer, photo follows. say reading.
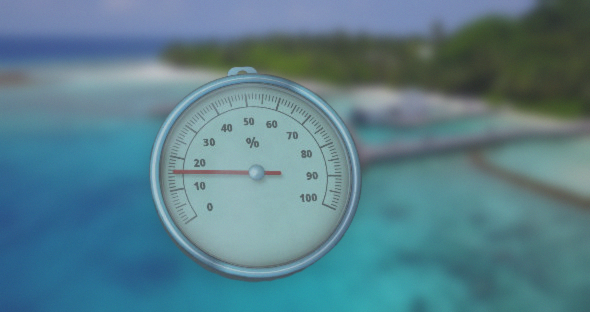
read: 15 %
